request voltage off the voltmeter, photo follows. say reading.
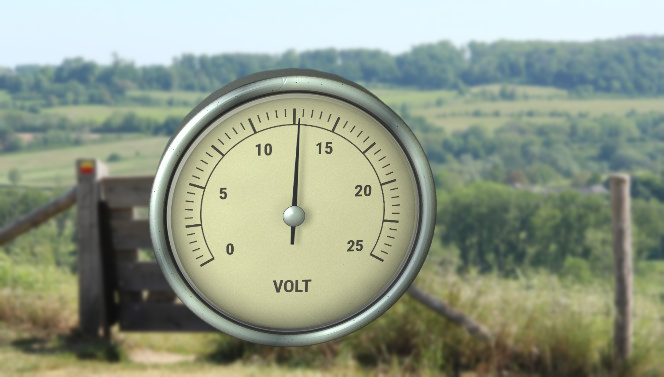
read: 12.75 V
